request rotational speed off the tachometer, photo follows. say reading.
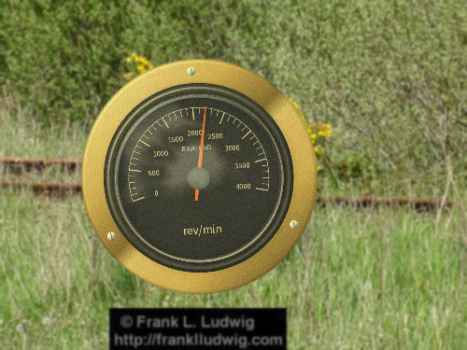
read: 2200 rpm
